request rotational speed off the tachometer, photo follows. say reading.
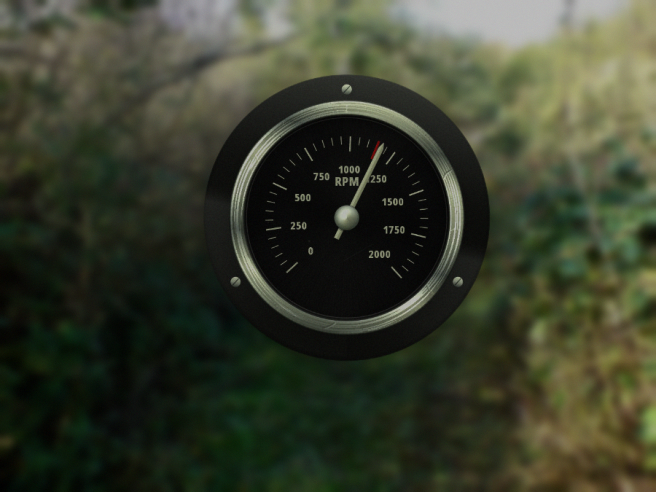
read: 1175 rpm
